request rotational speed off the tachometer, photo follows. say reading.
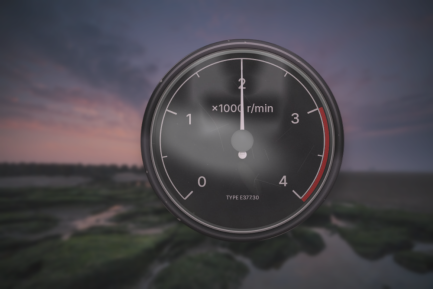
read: 2000 rpm
